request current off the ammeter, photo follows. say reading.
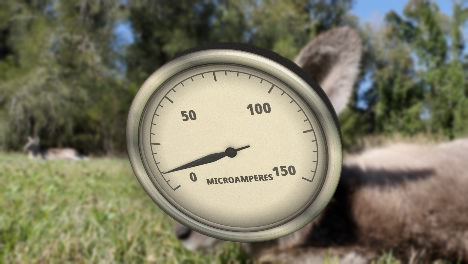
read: 10 µA
